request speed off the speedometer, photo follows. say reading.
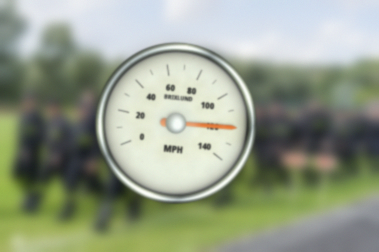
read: 120 mph
